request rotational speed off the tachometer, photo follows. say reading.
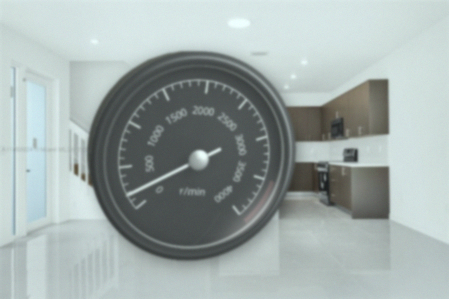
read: 200 rpm
